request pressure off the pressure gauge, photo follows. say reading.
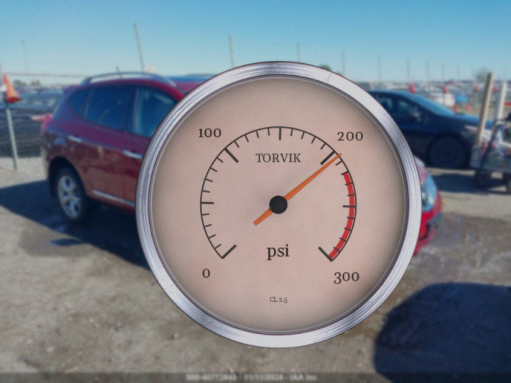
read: 205 psi
